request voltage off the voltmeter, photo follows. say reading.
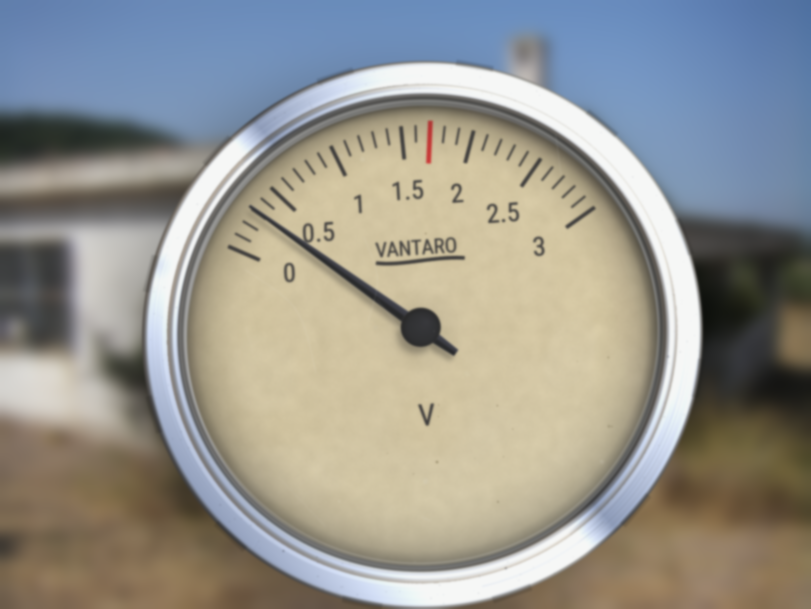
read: 0.3 V
